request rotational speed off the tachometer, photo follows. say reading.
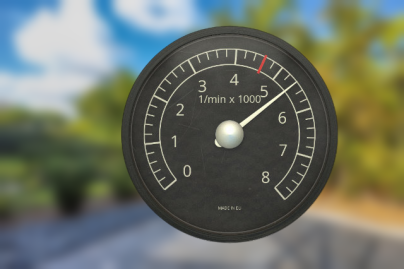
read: 5400 rpm
